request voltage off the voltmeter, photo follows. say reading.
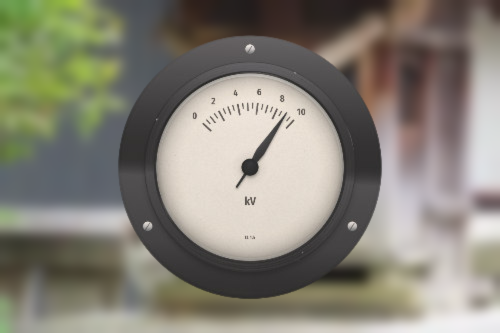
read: 9 kV
